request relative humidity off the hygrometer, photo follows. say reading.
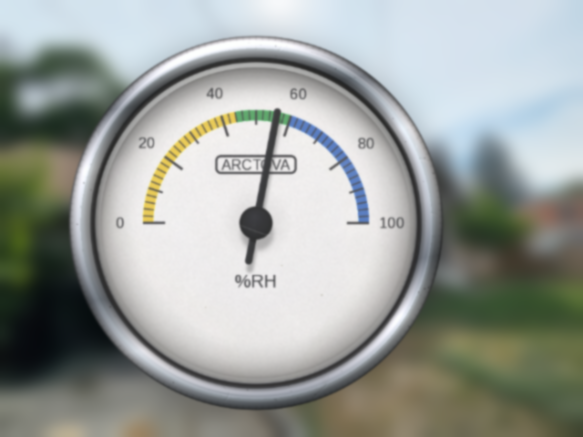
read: 56 %
